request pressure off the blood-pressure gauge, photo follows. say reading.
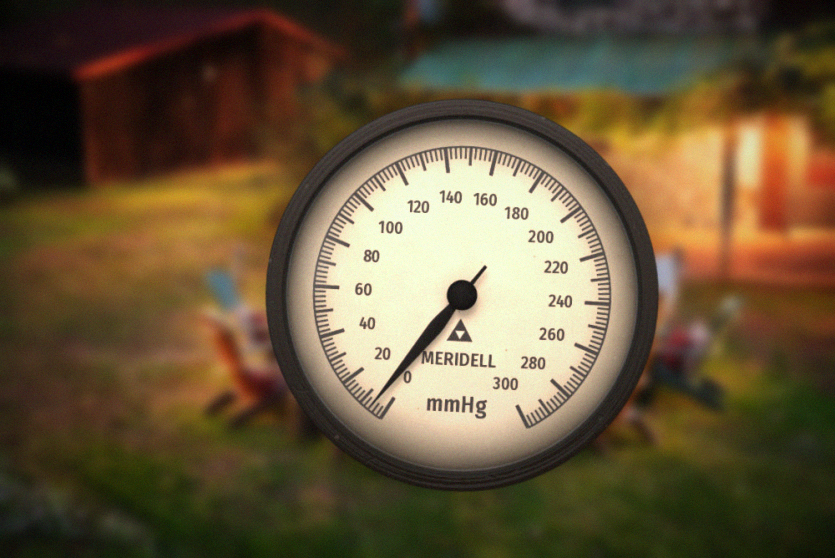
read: 6 mmHg
